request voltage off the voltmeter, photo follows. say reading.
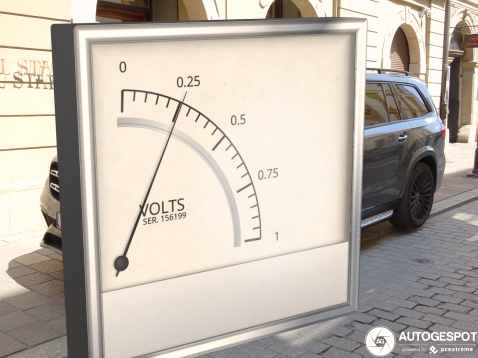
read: 0.25 V
